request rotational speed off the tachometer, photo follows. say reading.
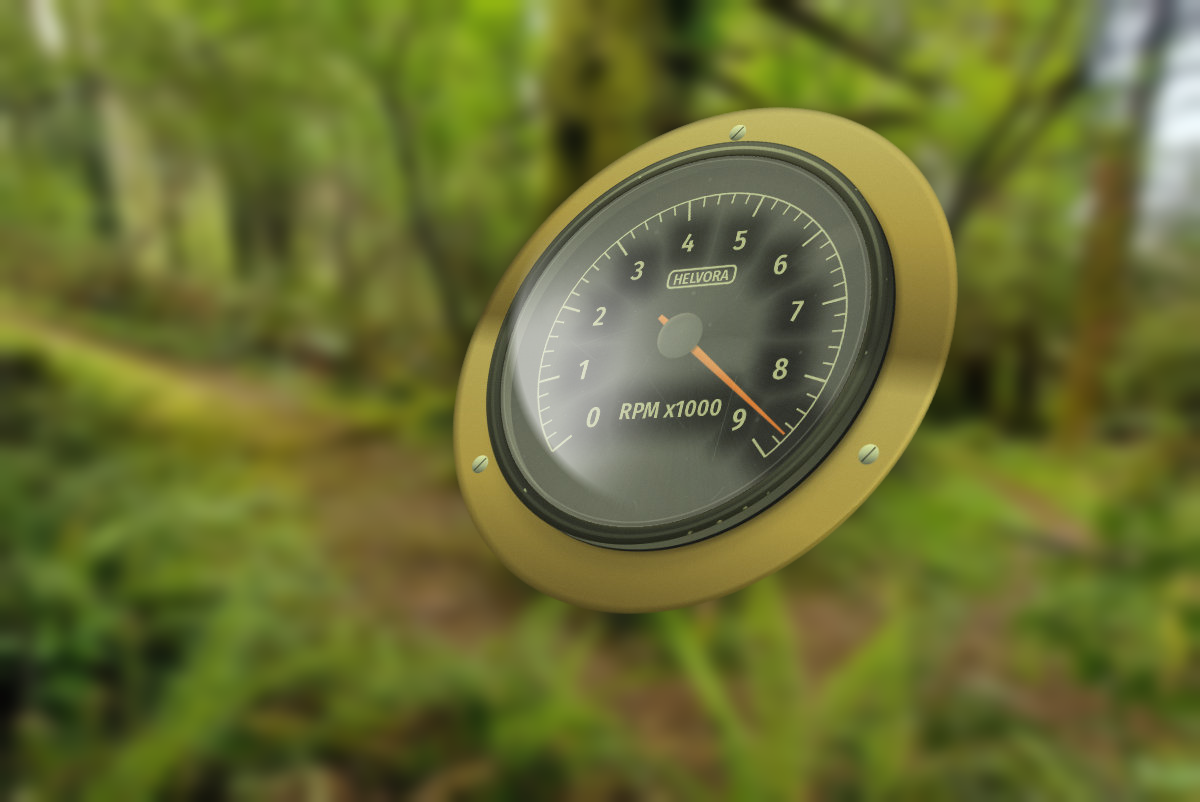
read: 8700 rpm
